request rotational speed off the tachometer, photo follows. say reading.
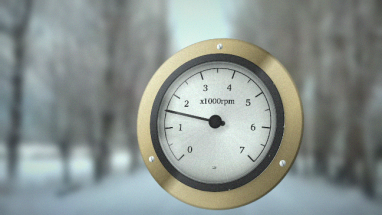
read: 1500 rpm
